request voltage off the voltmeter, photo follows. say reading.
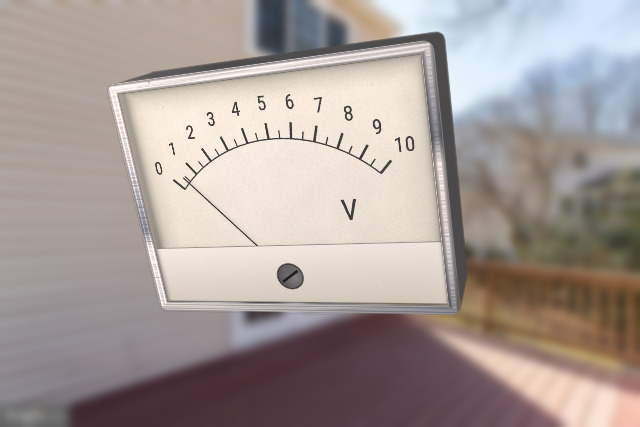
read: 0.5 V
